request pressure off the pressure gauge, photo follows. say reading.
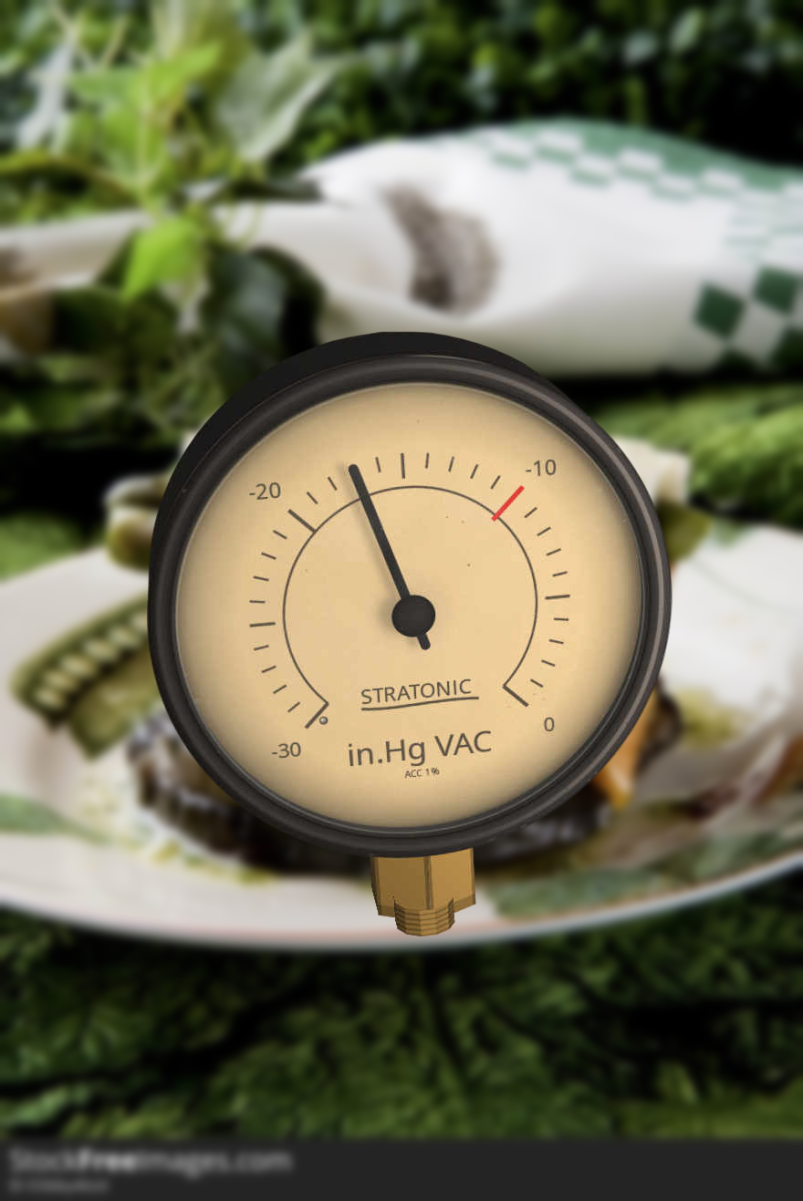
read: -17 inHg
